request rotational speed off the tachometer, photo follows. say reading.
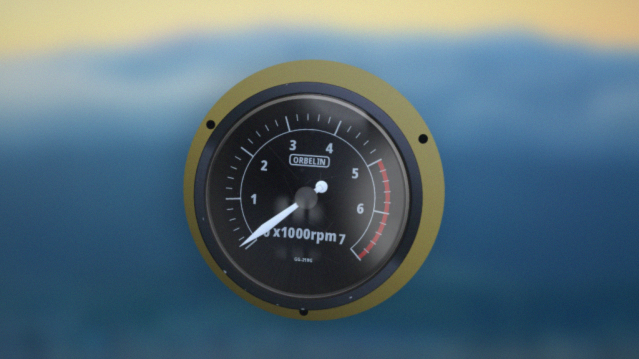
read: 100 rpm
